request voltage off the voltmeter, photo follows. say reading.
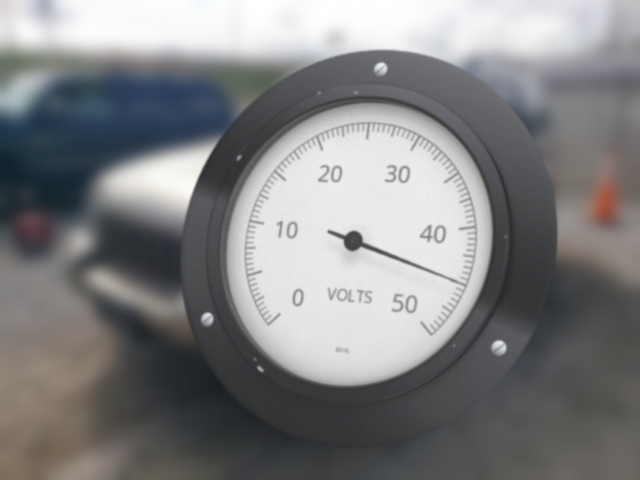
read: 45 V
